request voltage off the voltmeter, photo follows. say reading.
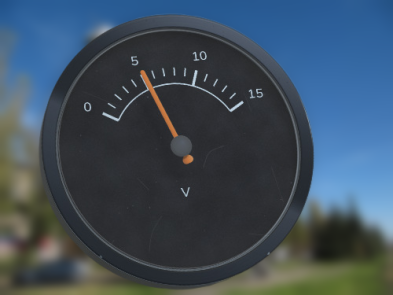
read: 5 V
